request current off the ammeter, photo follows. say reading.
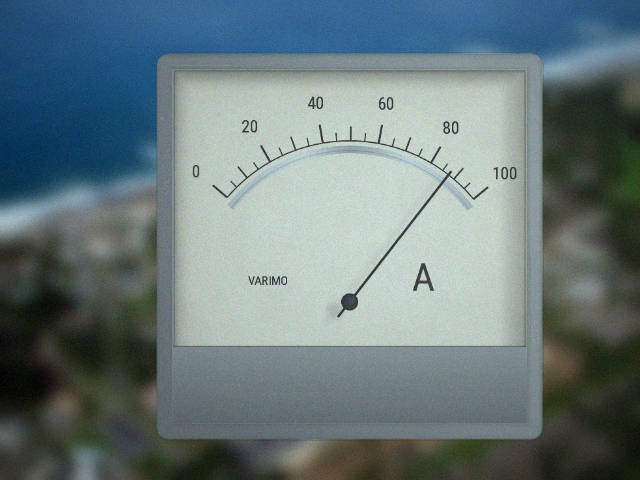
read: 87.5 A
